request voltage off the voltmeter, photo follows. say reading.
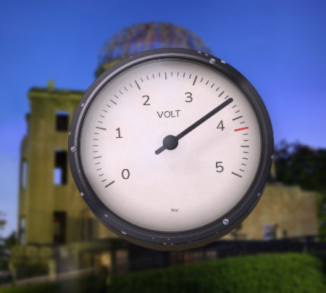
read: 3.7 V
